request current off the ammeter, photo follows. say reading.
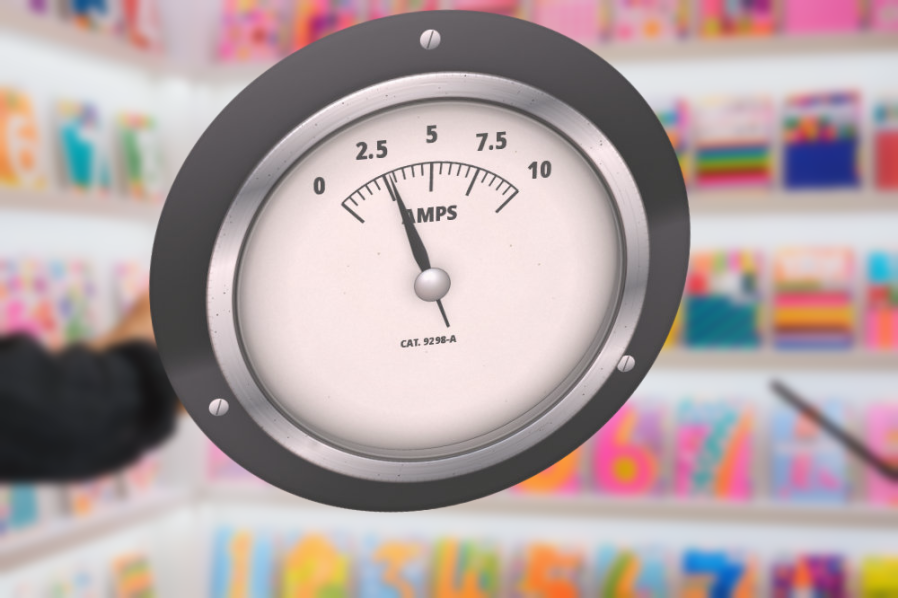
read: 2.75 A
